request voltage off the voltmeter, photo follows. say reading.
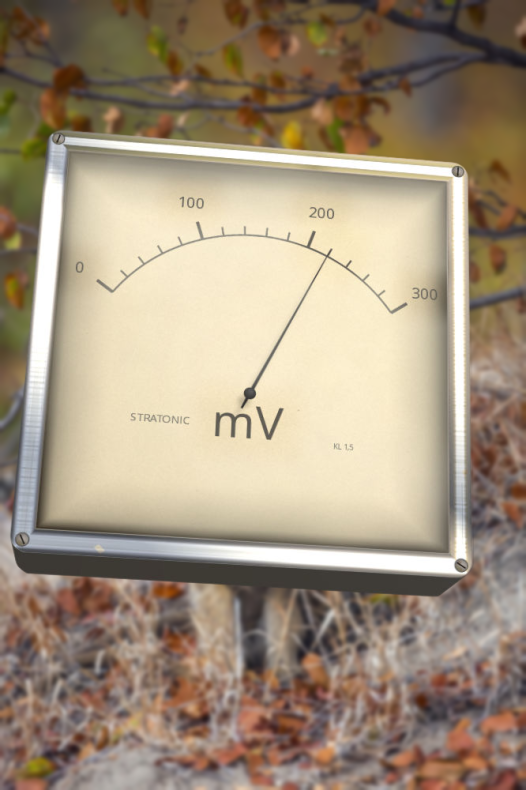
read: 220 mV
